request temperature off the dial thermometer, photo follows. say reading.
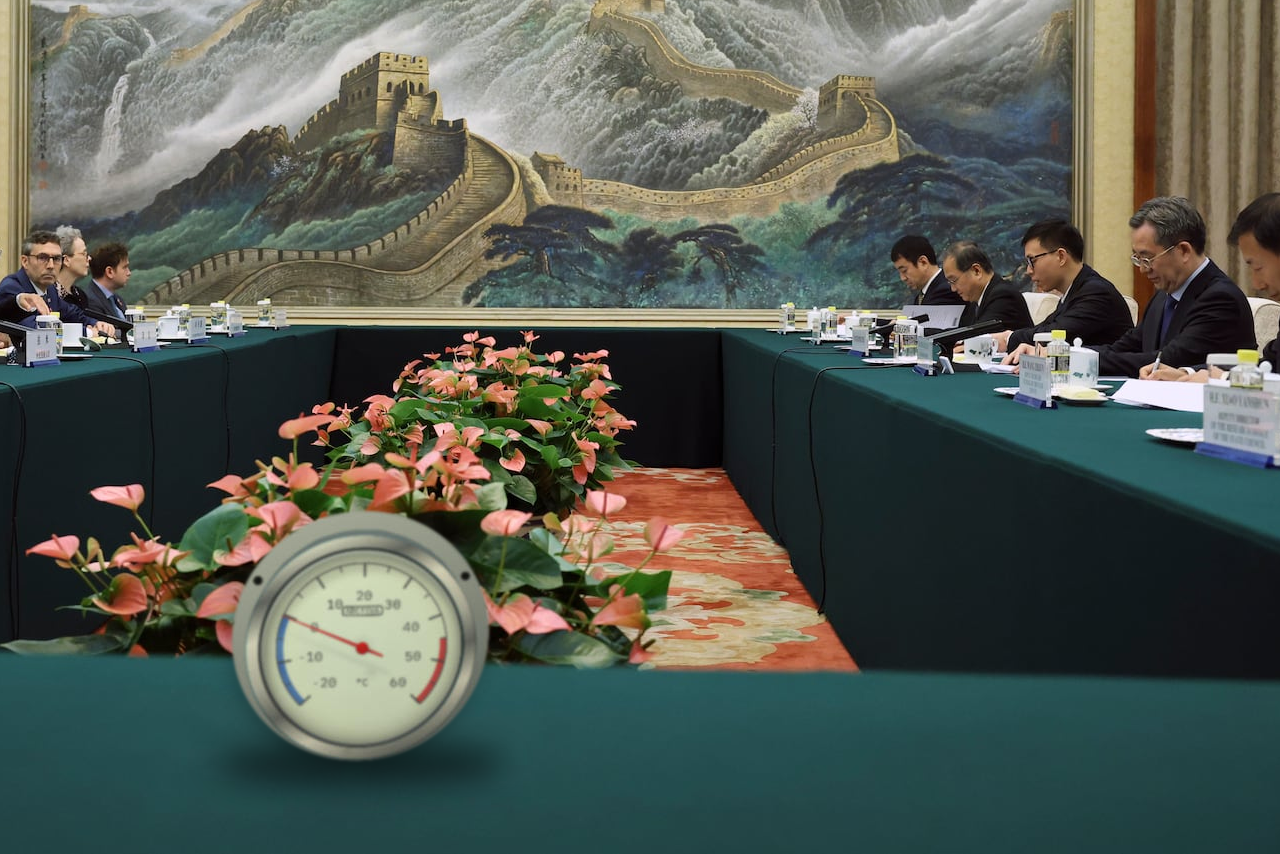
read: 0 °C
